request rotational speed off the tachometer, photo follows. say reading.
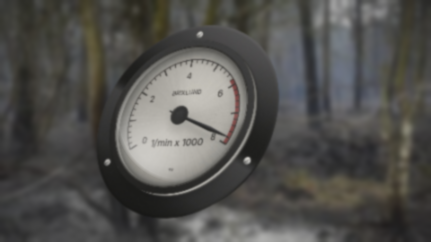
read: 7800 rpm
